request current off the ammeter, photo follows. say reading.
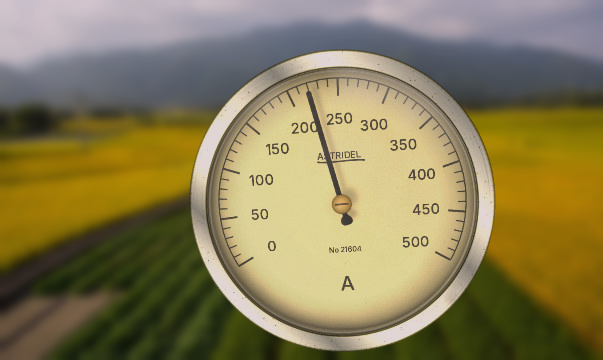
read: 220 A
